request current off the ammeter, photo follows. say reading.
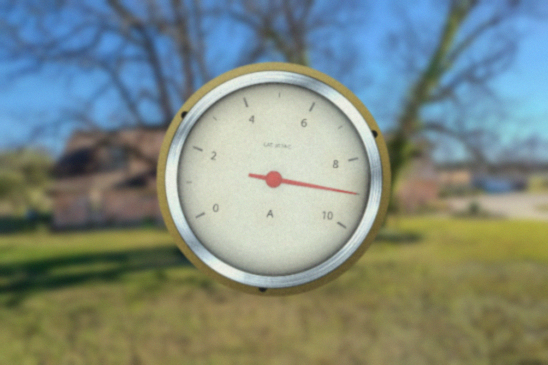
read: 9 A
